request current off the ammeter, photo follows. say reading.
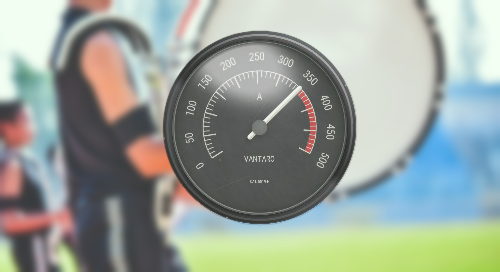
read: 350 A
